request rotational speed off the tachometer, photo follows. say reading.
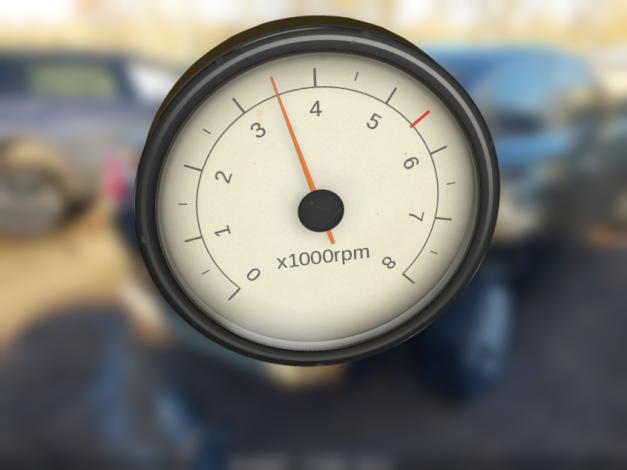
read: 3500 rpm
